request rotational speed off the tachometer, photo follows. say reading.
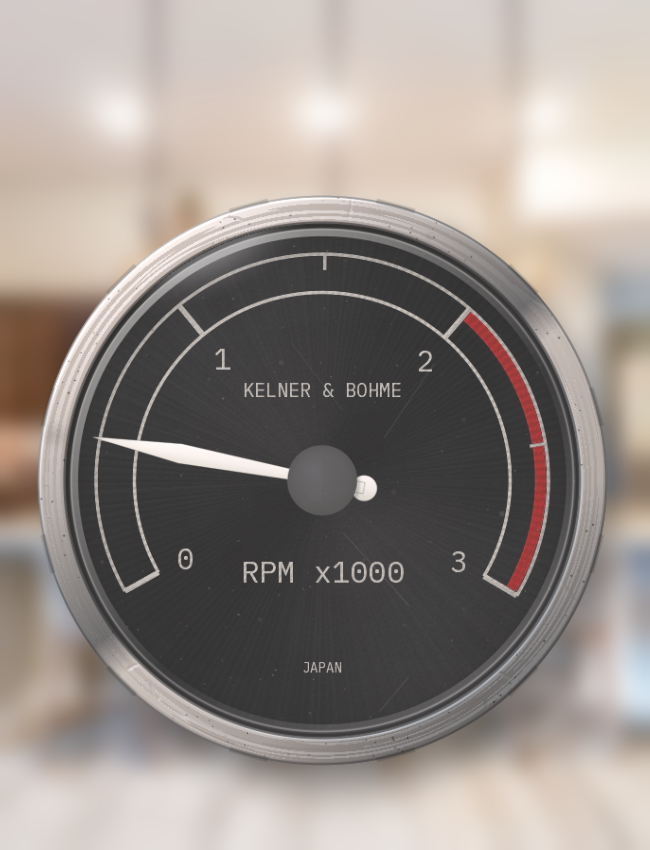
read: 500 rpm
